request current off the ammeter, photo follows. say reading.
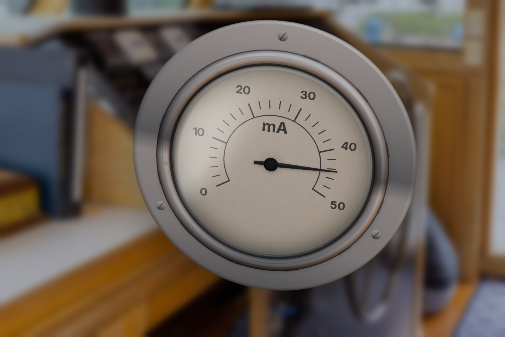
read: 44 mA
